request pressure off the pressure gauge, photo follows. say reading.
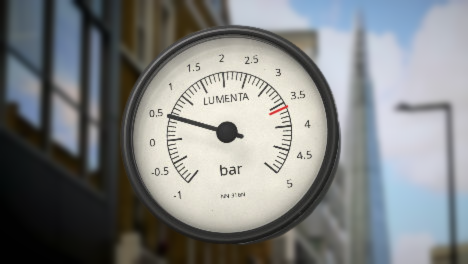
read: 0.5 bar
